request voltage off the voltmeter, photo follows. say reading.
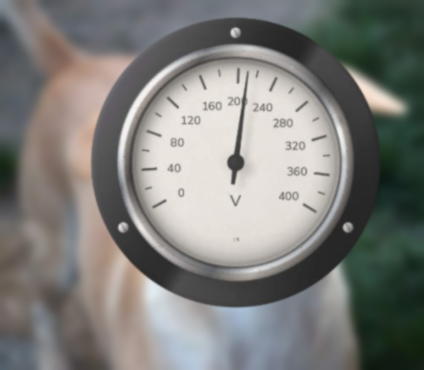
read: 210 V
